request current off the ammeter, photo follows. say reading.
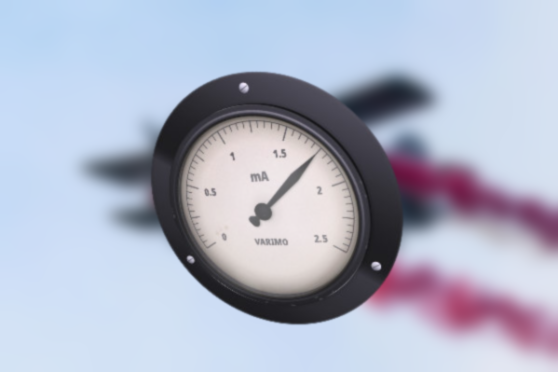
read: 1.75 mA
